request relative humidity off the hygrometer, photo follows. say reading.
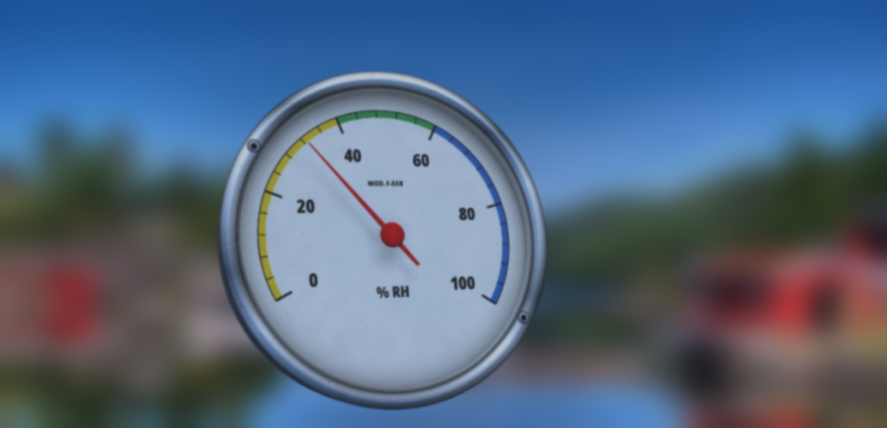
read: 32 %
